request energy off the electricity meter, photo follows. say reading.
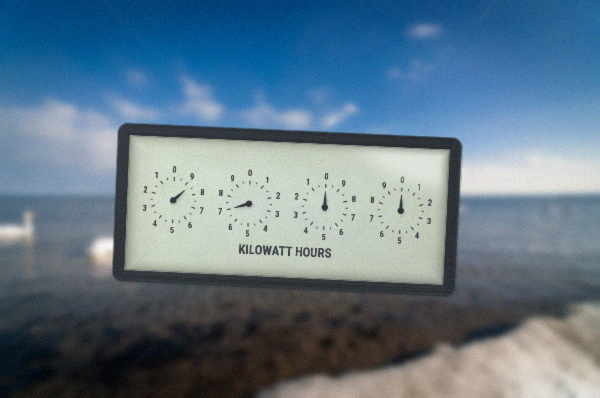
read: 8700 kWh
